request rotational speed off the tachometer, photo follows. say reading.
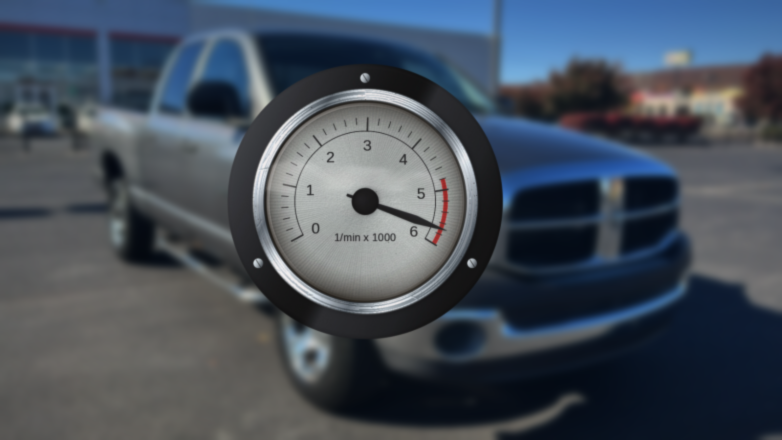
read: 5700 rpm
